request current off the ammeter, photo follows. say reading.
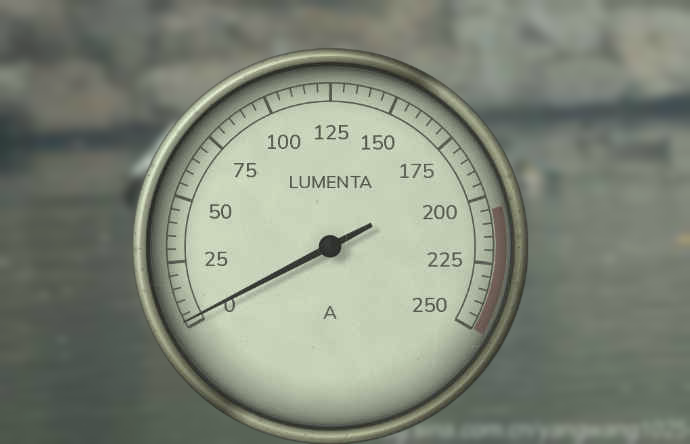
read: 2.5 A
